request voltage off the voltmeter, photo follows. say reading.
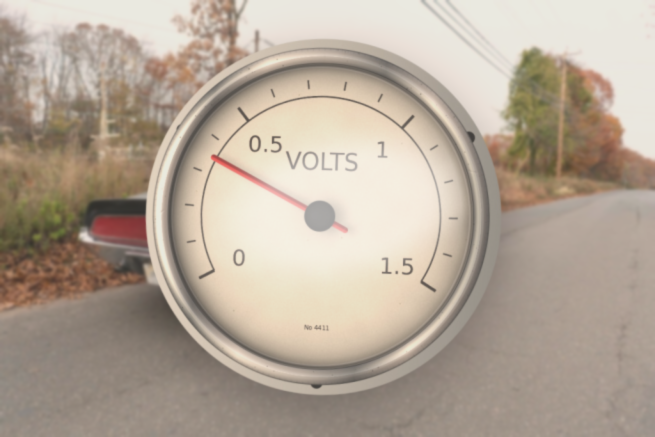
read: 0.35 V
